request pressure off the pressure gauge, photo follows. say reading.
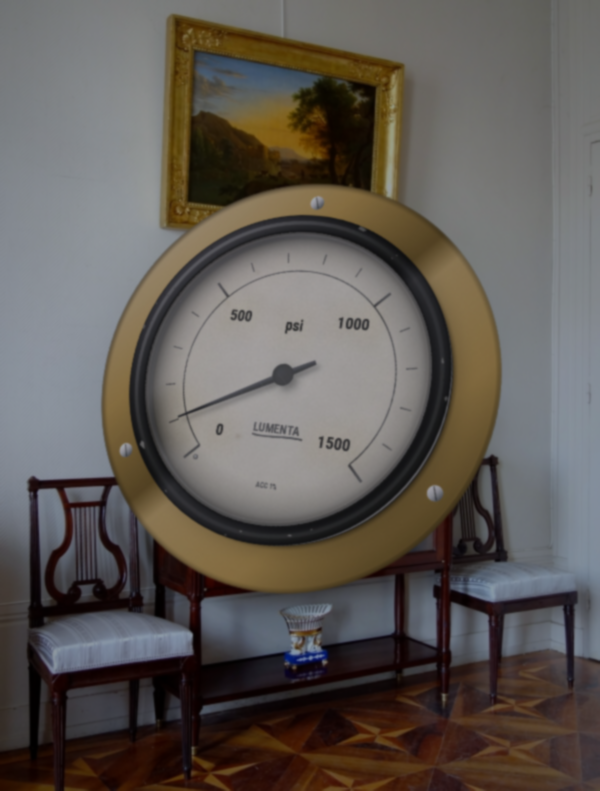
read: 100 psi
